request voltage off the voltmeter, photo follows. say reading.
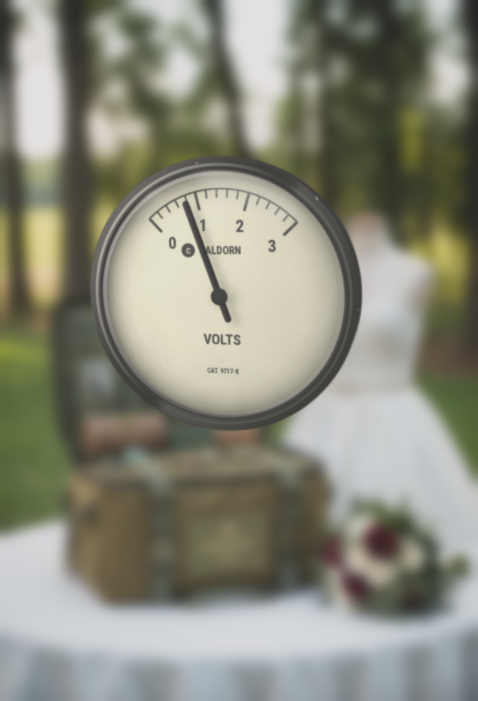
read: 0.8 V
